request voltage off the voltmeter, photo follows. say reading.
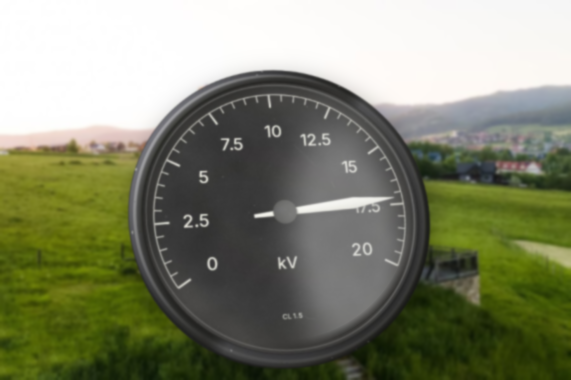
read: 17.25 kV
